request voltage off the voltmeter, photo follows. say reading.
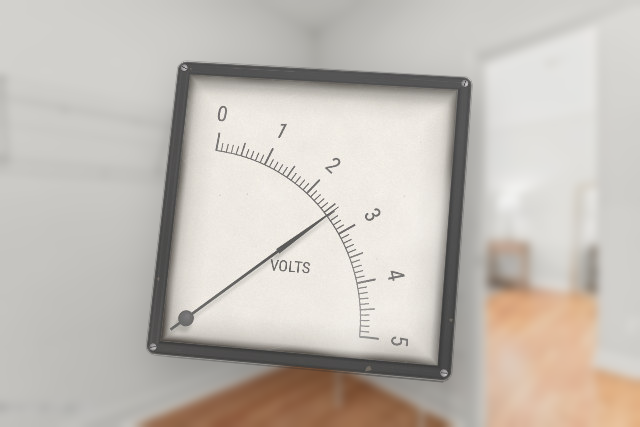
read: 2.6 V
